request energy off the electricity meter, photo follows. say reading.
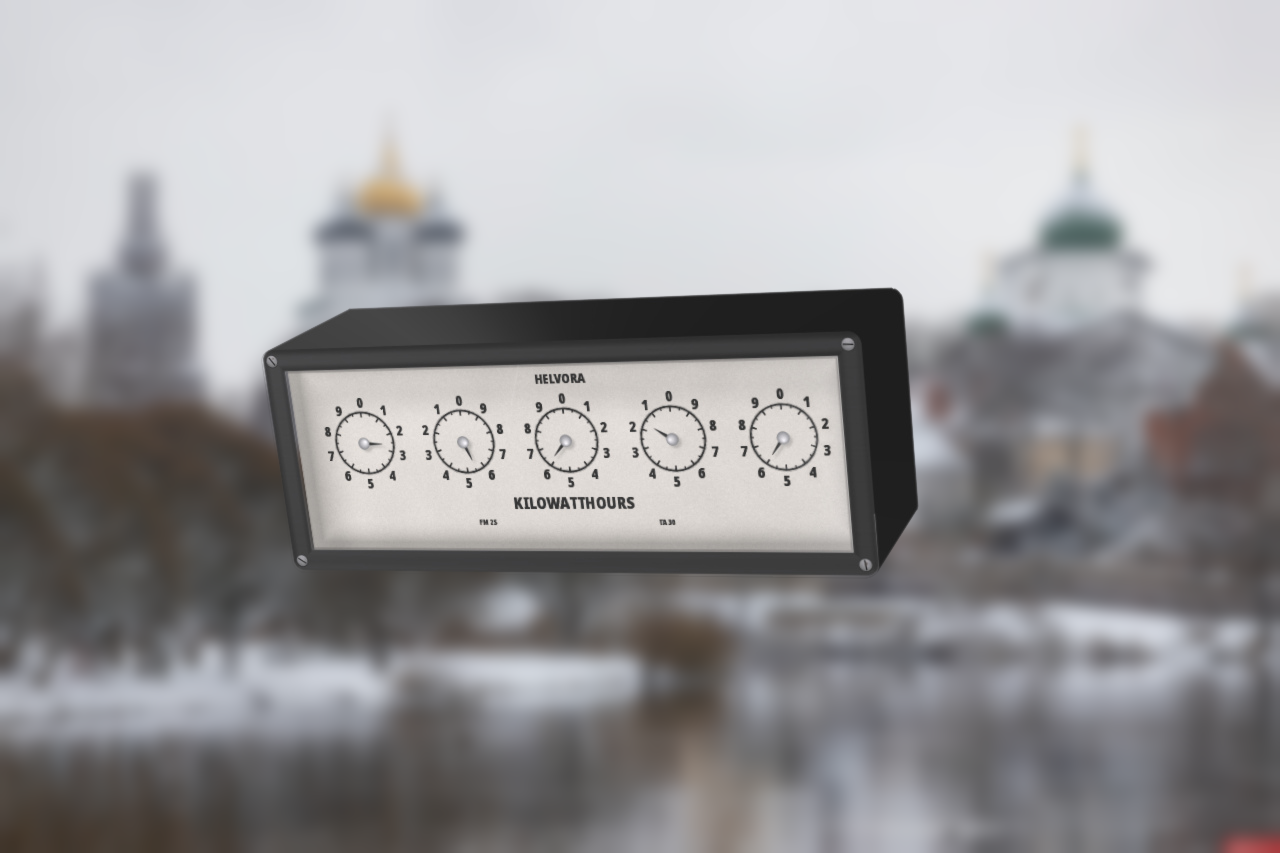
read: 25616 kWh
